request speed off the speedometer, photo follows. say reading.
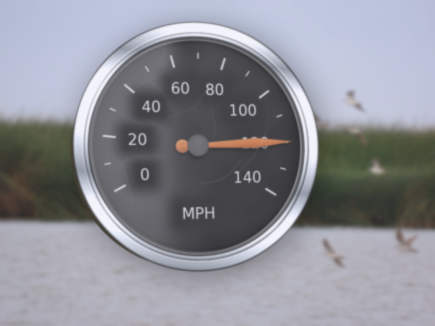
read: 120 mph
